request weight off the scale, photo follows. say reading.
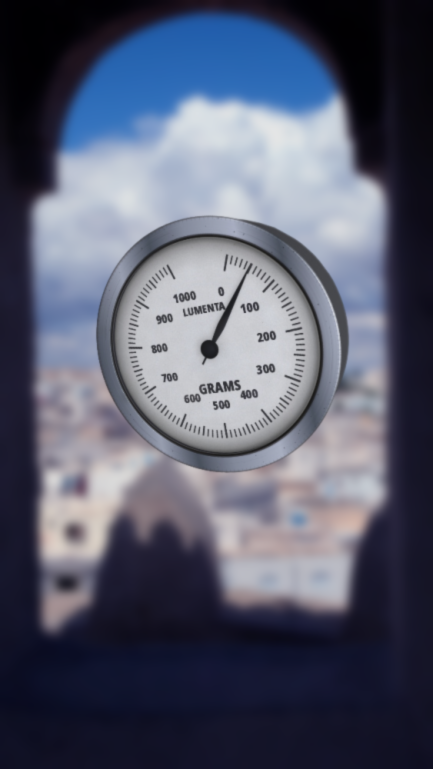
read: 50 g
